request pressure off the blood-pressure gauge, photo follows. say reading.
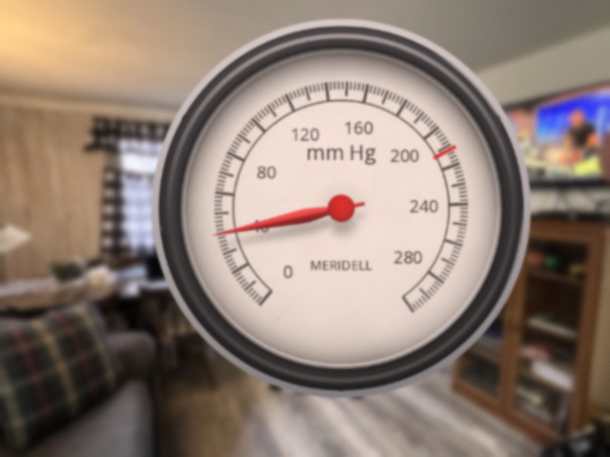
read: 40 mmHg
